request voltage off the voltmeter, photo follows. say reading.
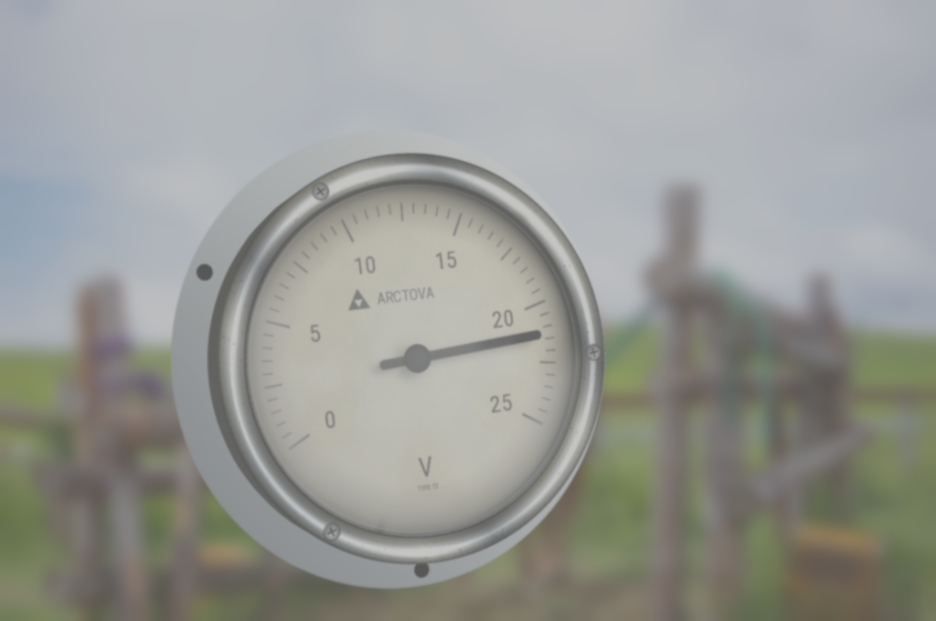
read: 21.25 V
